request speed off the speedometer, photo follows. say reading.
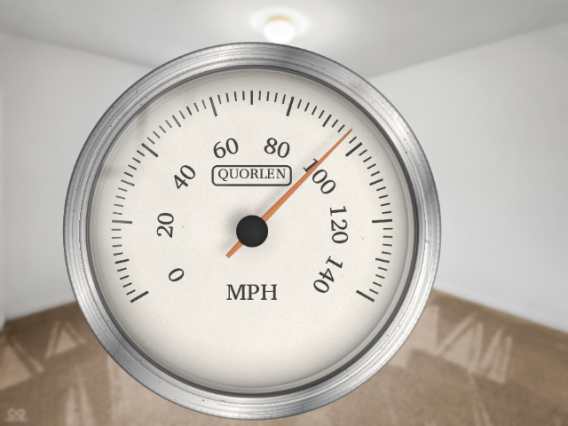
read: 96 mph
